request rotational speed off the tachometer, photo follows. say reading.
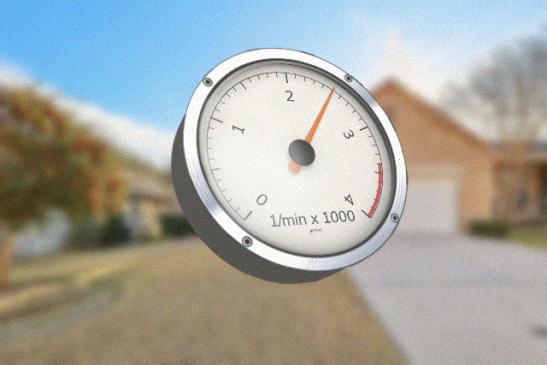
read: 2500 rpm
